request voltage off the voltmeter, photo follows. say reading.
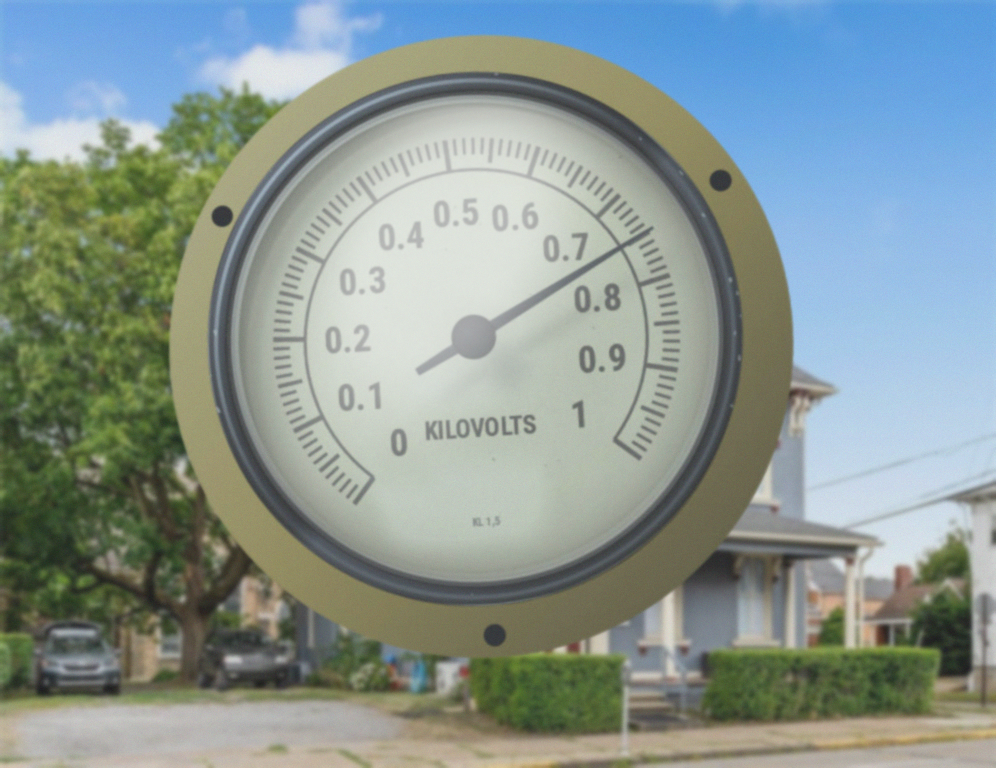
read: 0.75 kV
